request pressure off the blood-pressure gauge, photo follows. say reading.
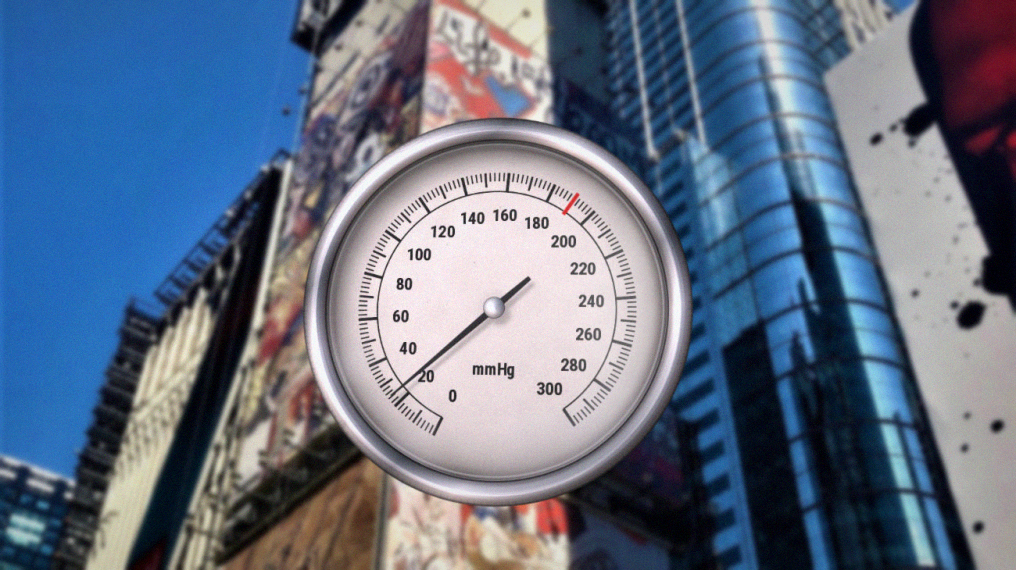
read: 24 mmHg
